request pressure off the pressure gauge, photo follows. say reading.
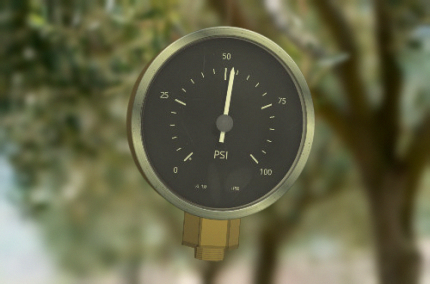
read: 52.5 psi
